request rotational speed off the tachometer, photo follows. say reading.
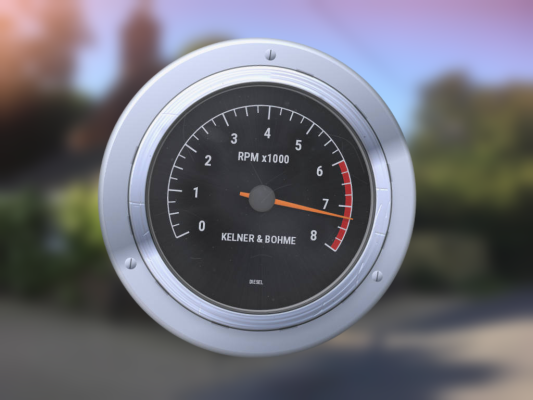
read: 7250 rpm
